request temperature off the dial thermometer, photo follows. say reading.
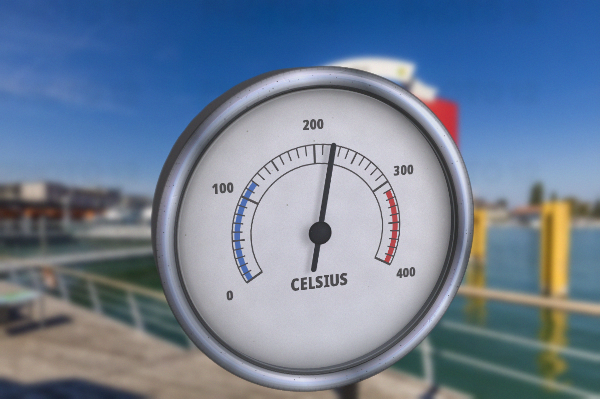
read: 220 °C
